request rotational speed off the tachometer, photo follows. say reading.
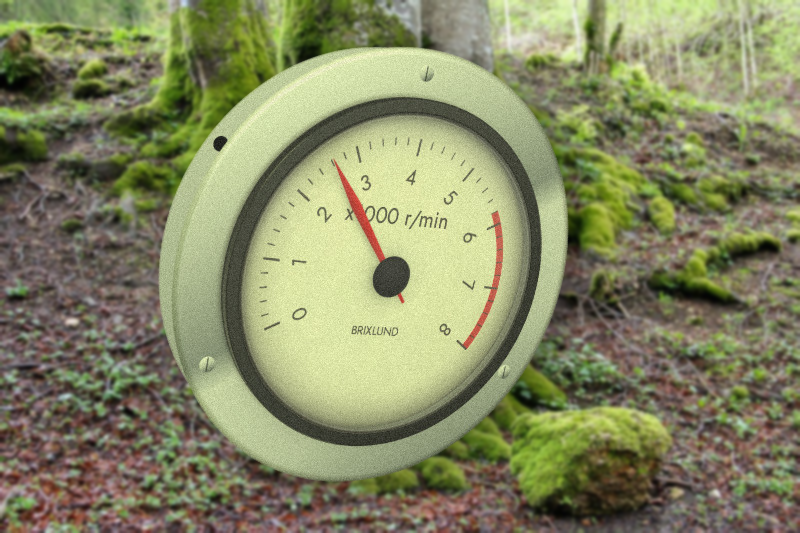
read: 2600 rpm
